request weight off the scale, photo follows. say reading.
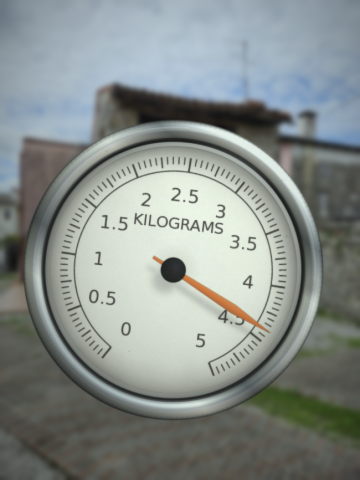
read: 4.4 kg
